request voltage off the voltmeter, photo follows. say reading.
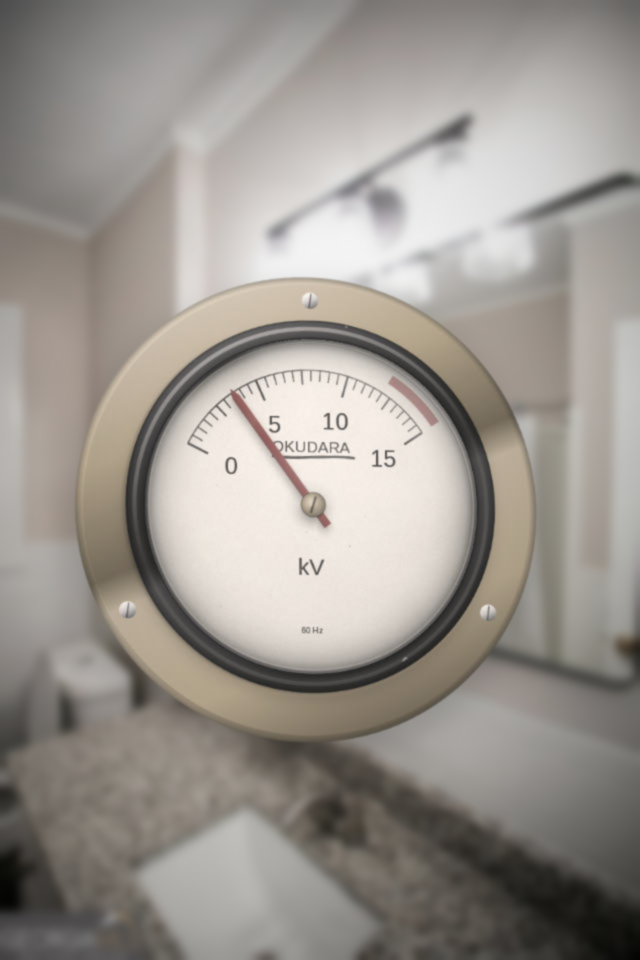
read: 3.5 kV
